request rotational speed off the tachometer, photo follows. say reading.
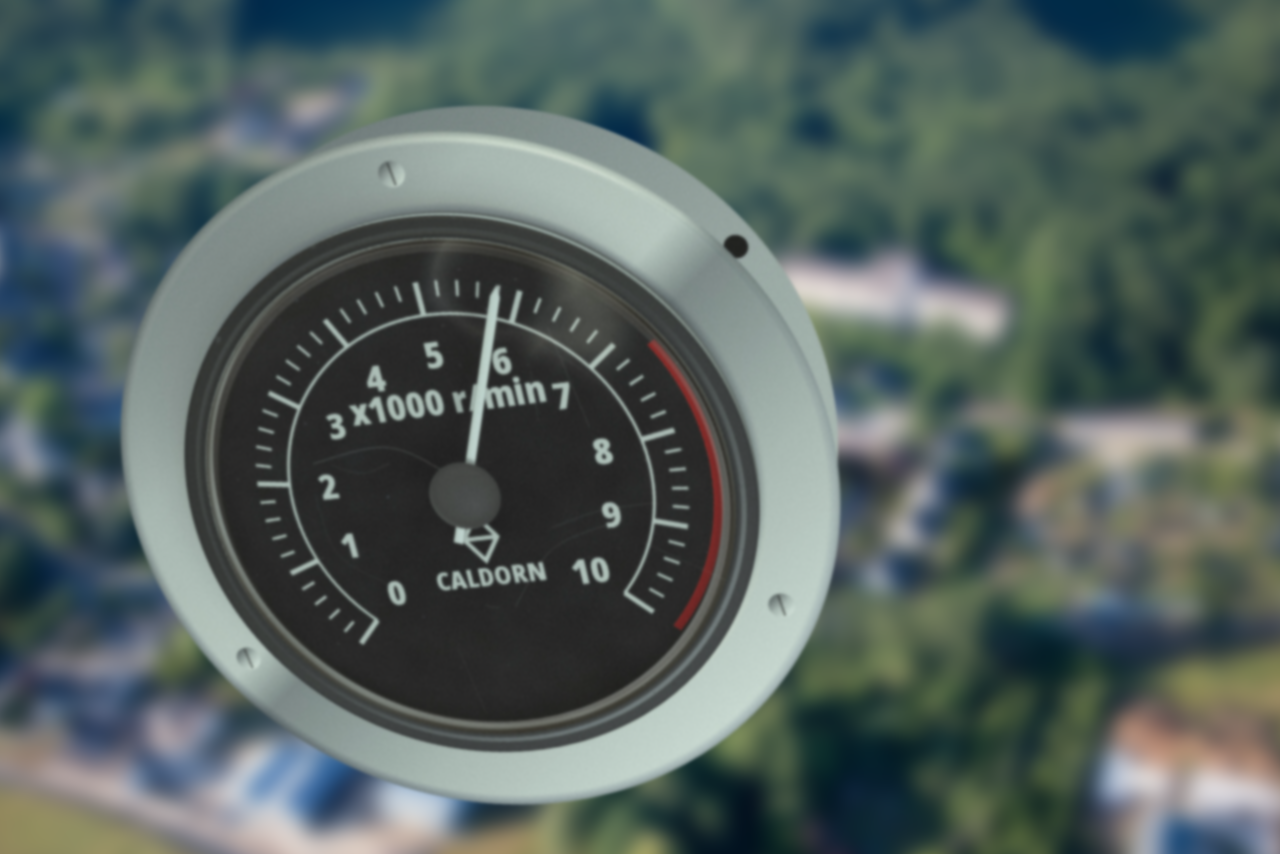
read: 5800 rpm
